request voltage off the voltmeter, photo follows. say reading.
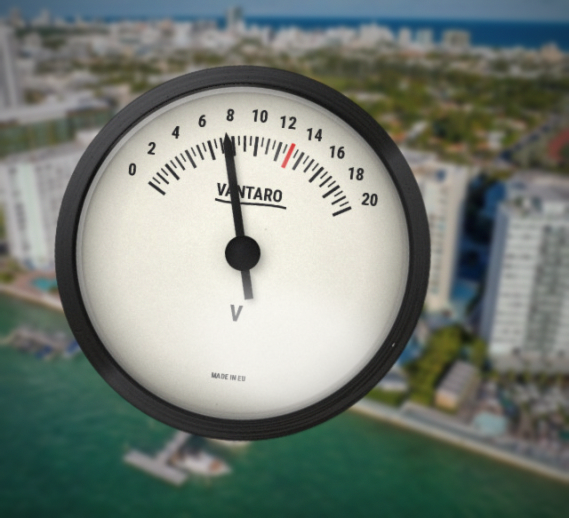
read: 7.5 V
